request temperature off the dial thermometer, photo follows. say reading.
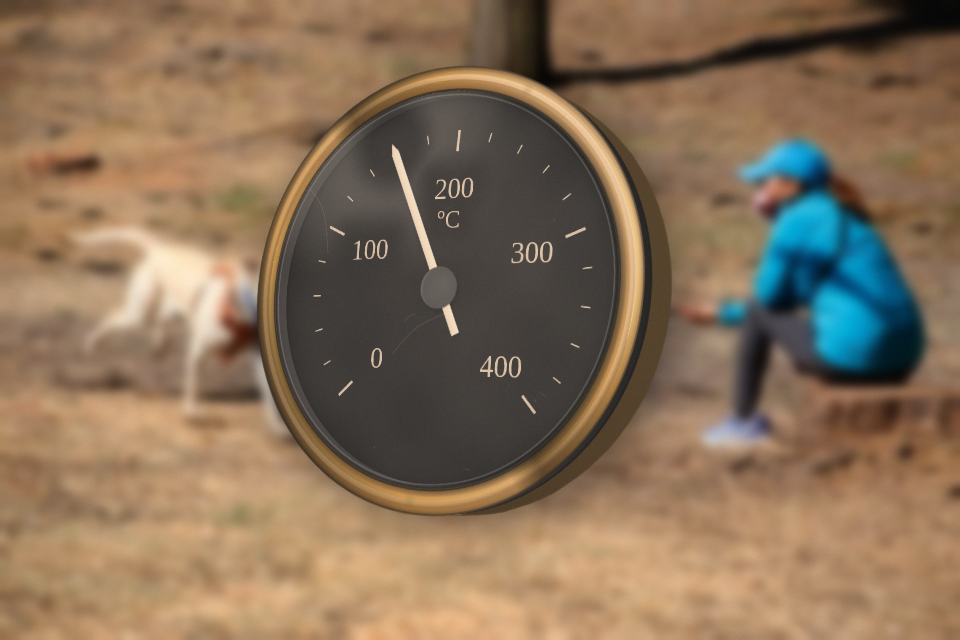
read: 160 °C
